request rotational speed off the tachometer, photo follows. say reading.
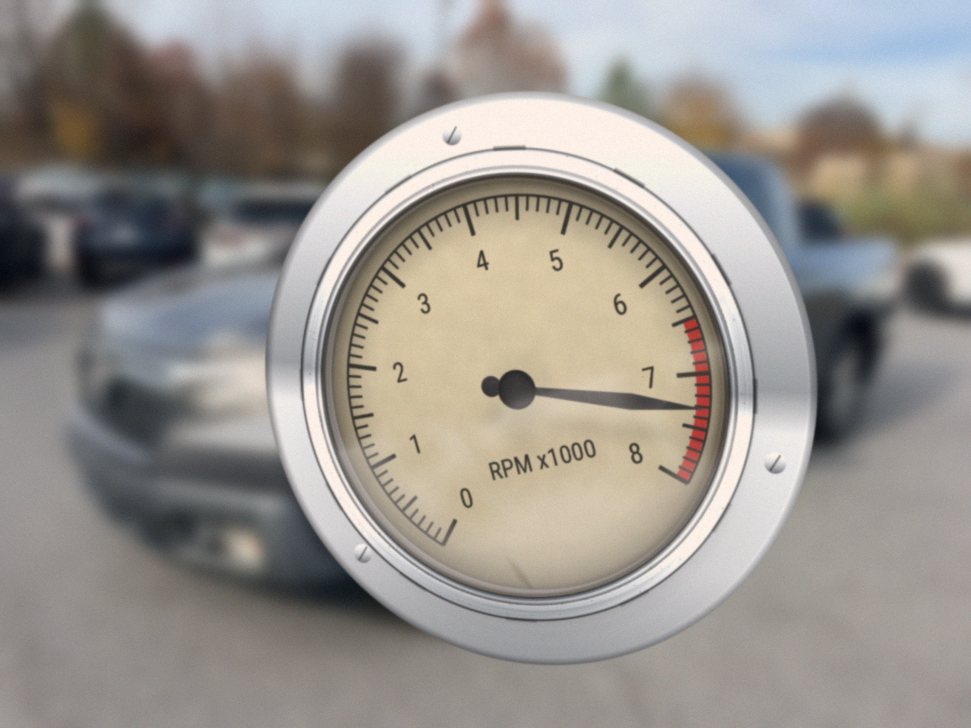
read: 7300 rpm
